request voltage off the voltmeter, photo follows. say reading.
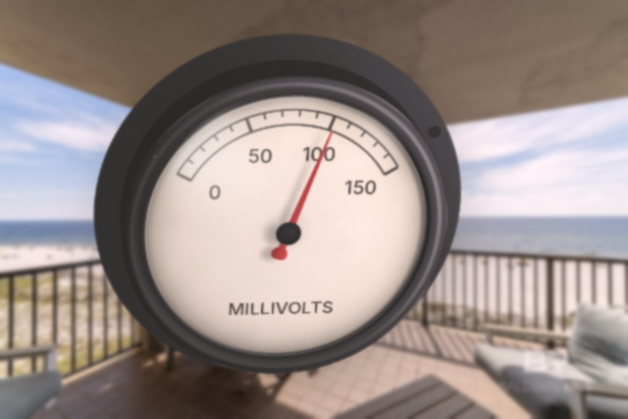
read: 100 mV
